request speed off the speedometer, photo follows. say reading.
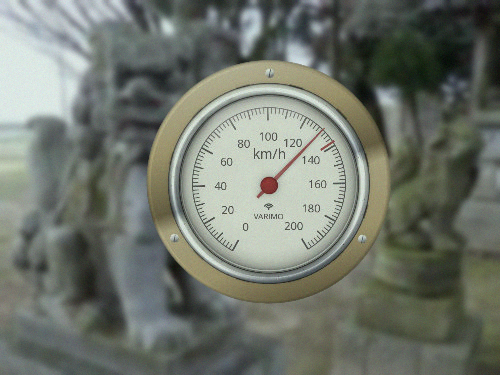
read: 130 km/h
